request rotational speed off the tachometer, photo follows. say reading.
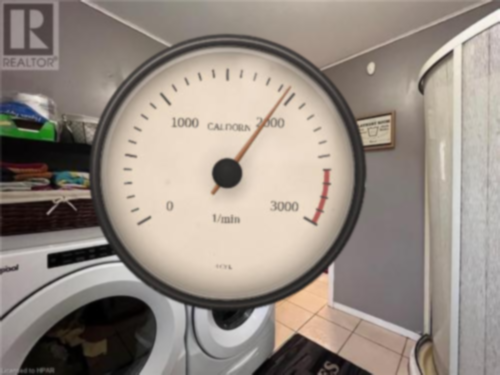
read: 1950 rpm
